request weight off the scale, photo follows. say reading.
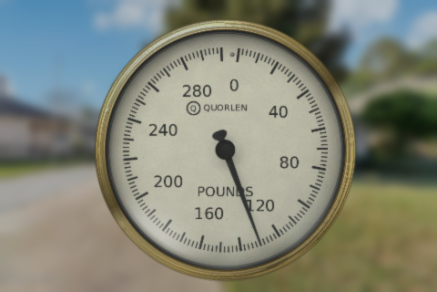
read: 130 lb
